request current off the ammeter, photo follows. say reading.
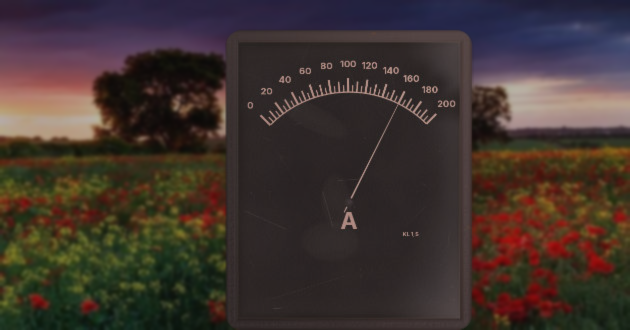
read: 160 A
